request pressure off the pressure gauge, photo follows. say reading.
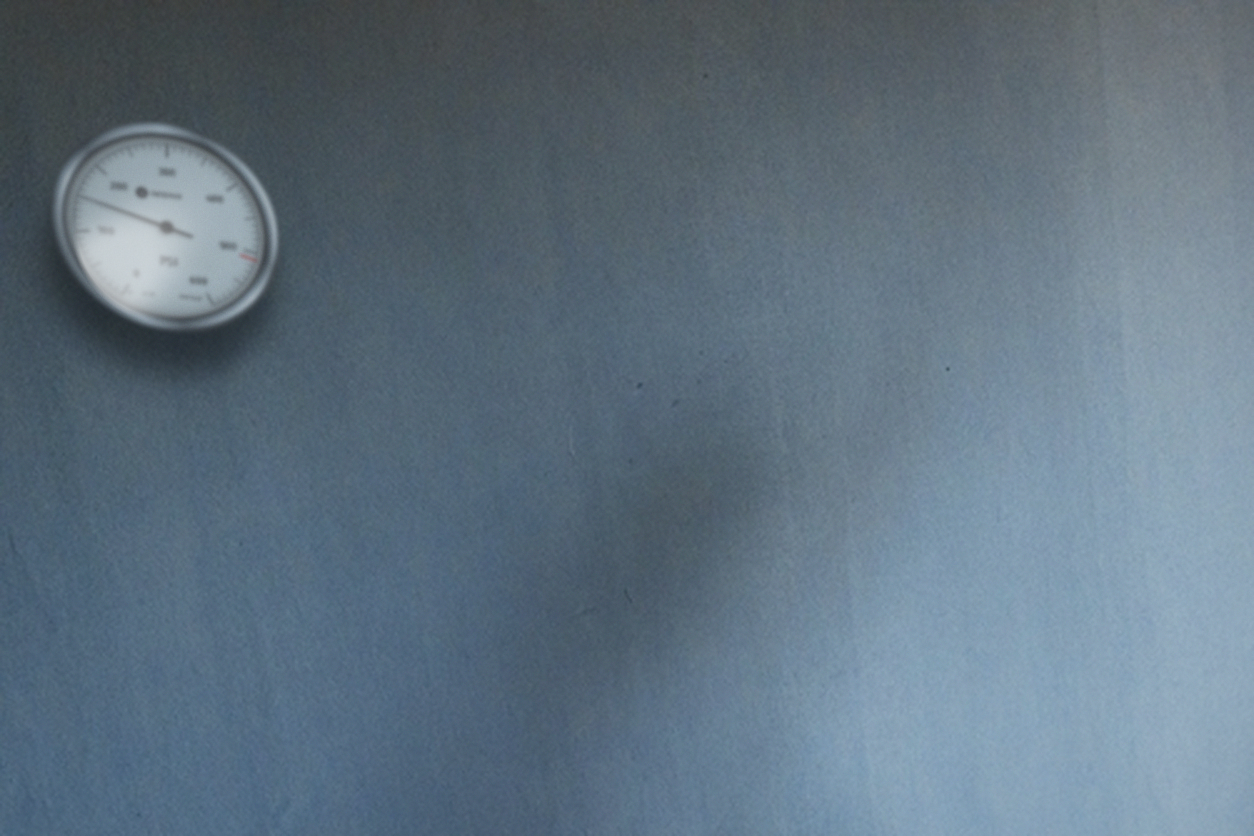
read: 150 psi
